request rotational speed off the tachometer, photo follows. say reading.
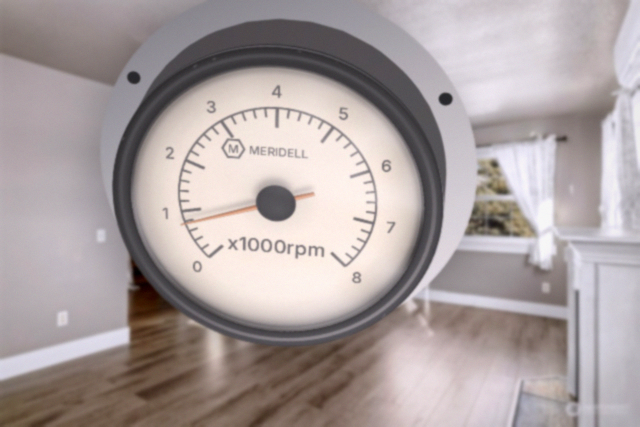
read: 800 rpm
